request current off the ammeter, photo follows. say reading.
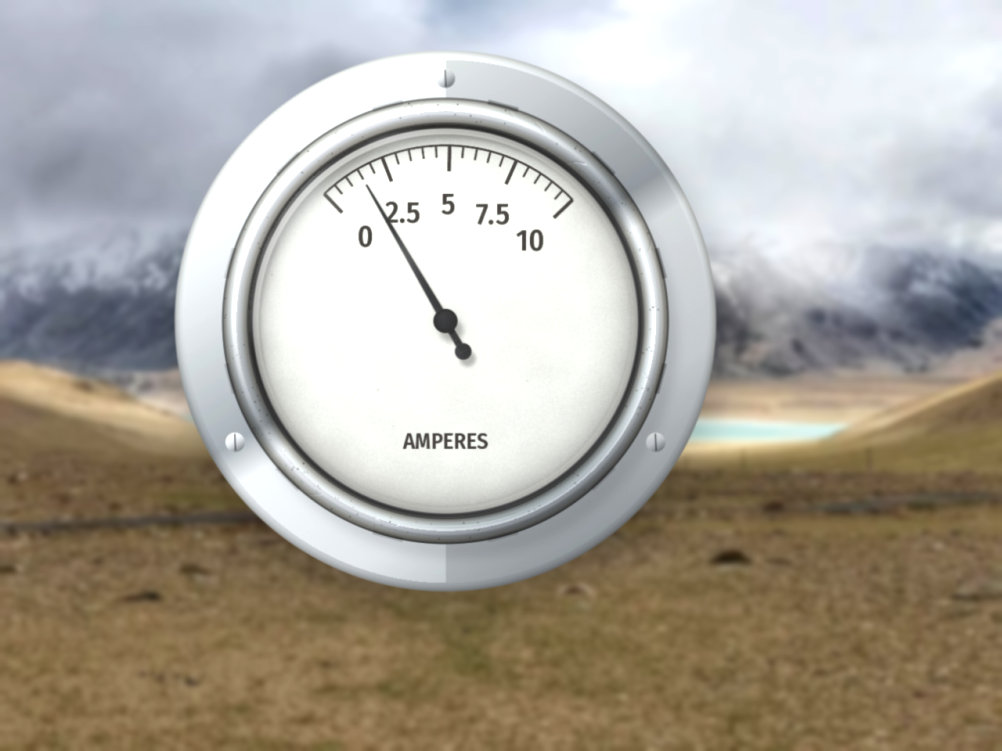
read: 1.5 A
